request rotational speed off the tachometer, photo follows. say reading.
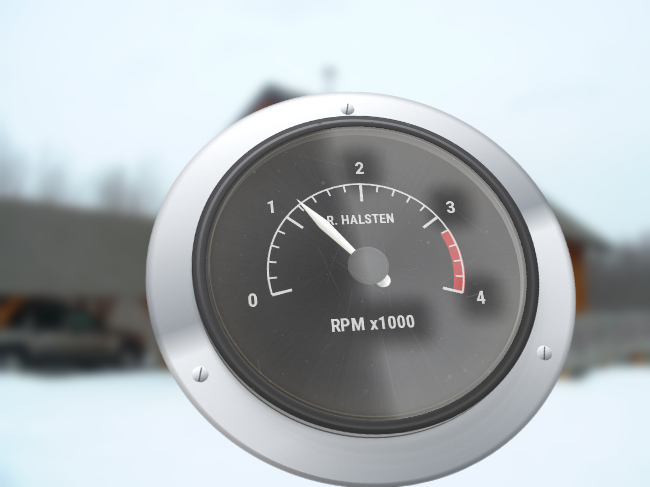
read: 1200 rpm
